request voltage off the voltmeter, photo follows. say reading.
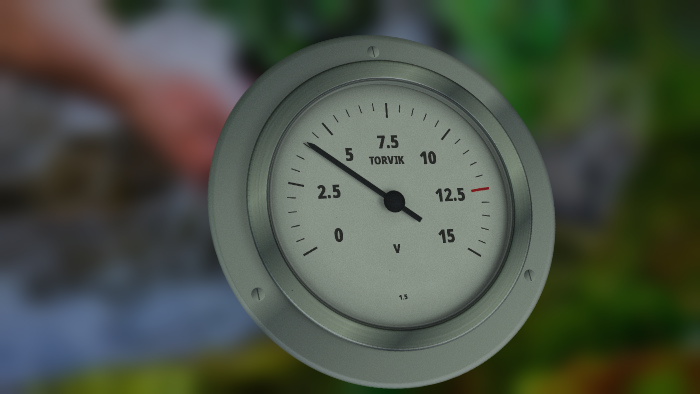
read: 4 V
